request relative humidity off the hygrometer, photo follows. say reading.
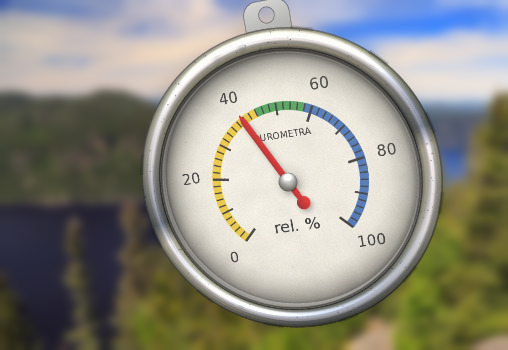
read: 40 %
